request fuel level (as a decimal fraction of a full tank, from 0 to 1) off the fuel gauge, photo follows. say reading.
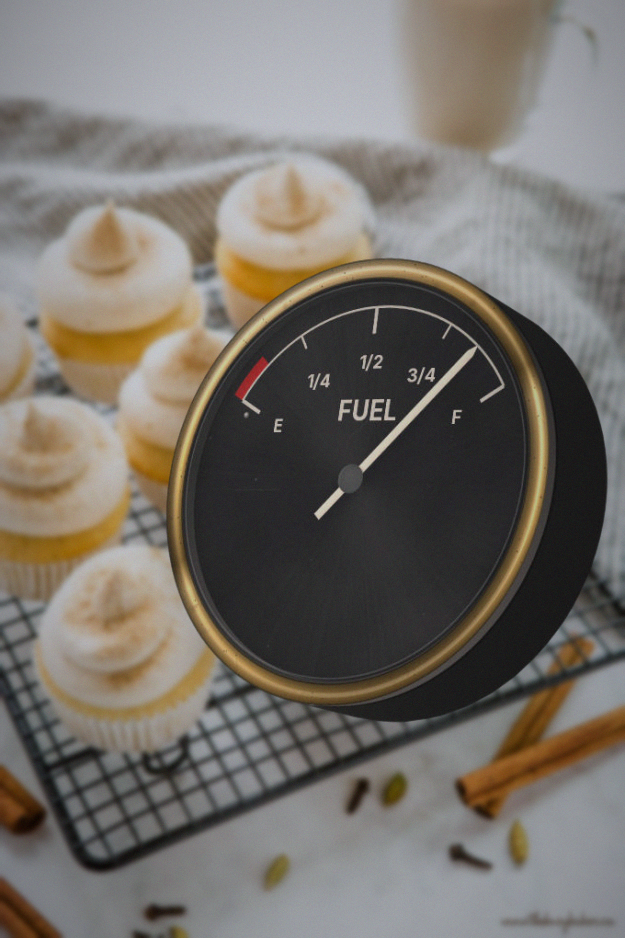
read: 0.875
